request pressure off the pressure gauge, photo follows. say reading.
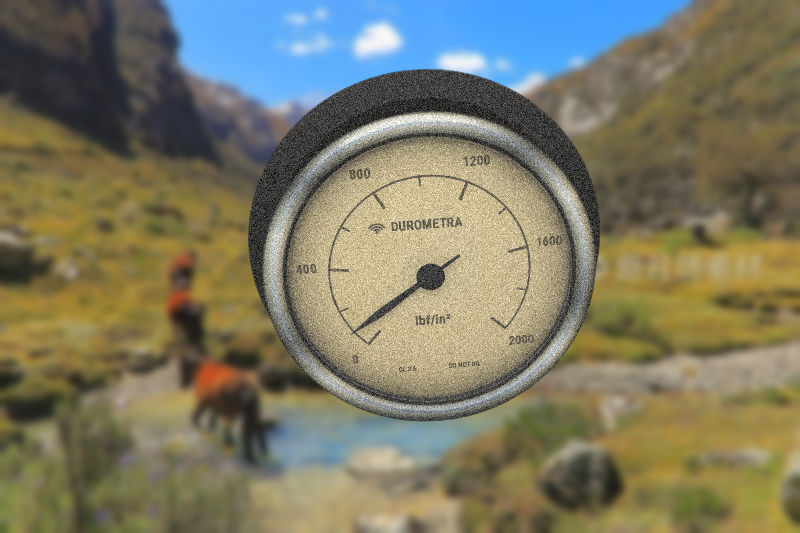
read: 100 psi
